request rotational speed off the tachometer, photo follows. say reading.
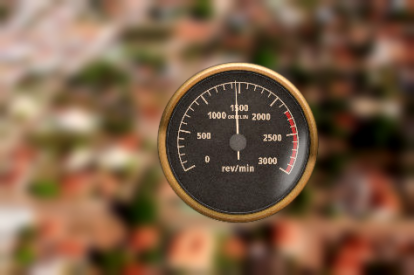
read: 1450 rpm
